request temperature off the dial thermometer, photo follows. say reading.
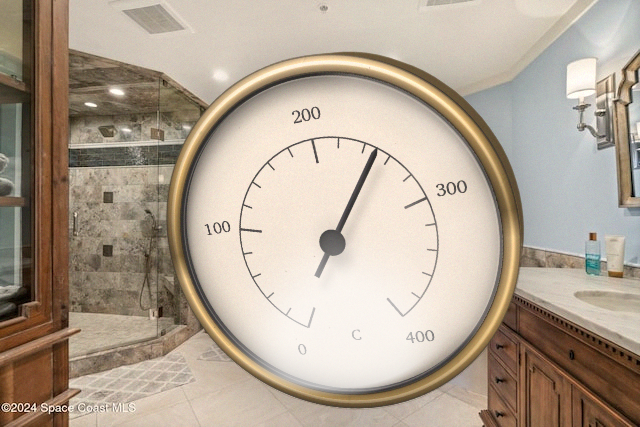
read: 250 °C
